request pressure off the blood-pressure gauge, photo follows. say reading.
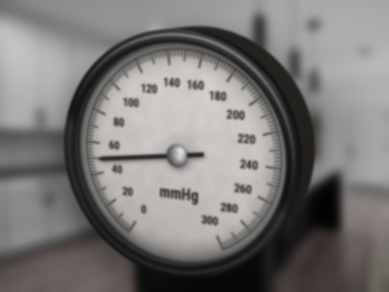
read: 50 mmHg
